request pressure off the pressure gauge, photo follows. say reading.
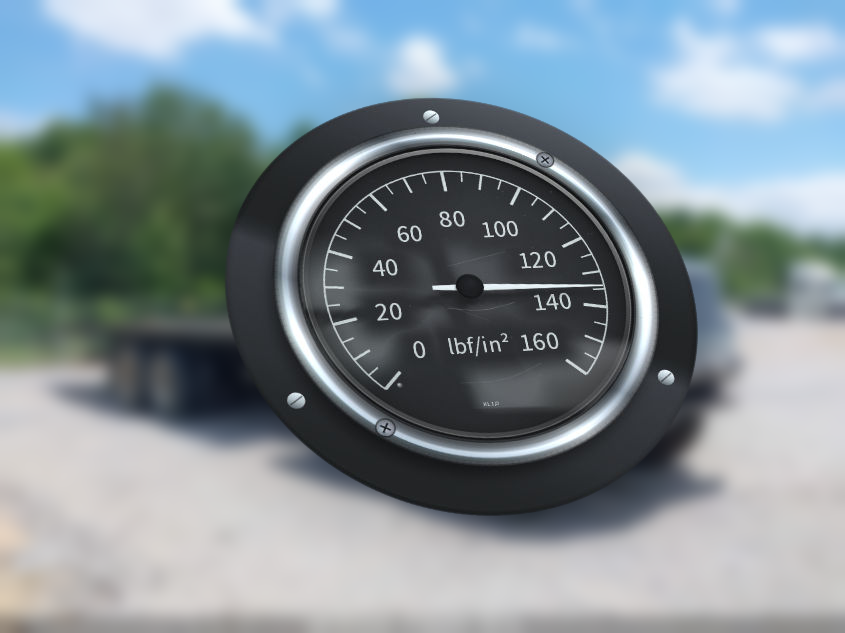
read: 135 psi
